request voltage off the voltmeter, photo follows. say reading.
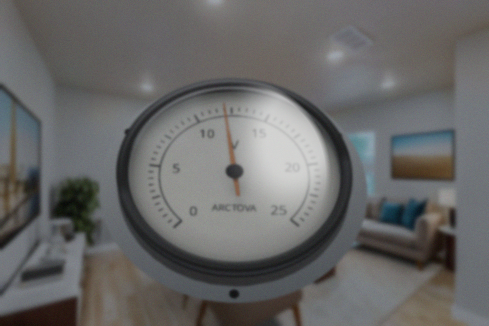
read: 12 V
